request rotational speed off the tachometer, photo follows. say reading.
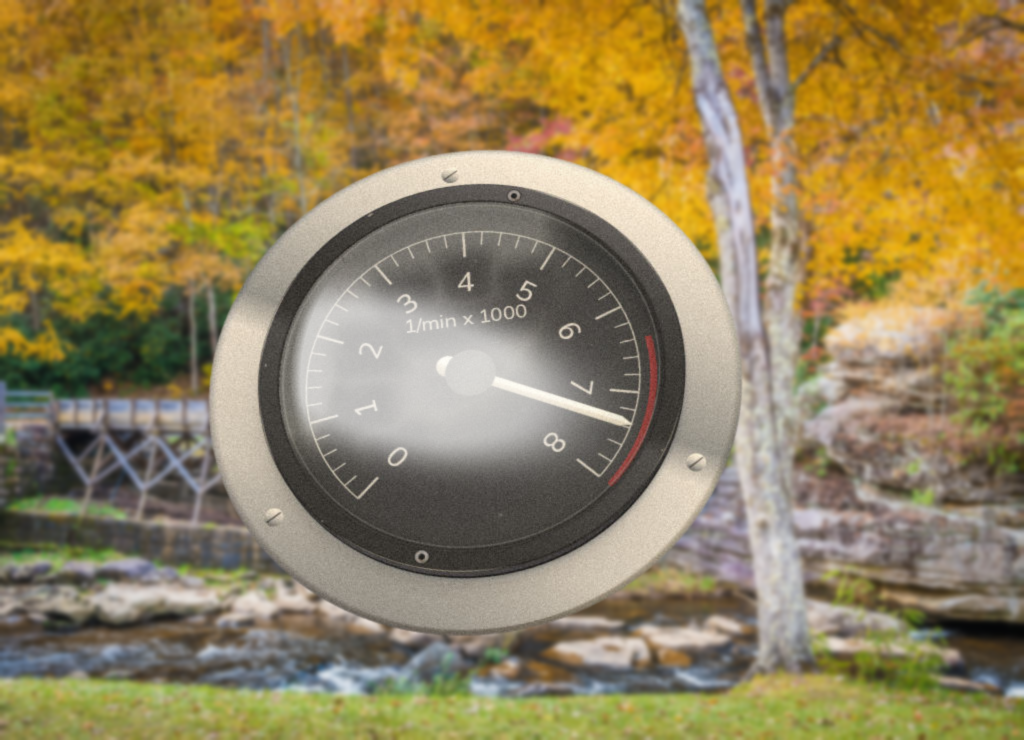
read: 7400 rpm
